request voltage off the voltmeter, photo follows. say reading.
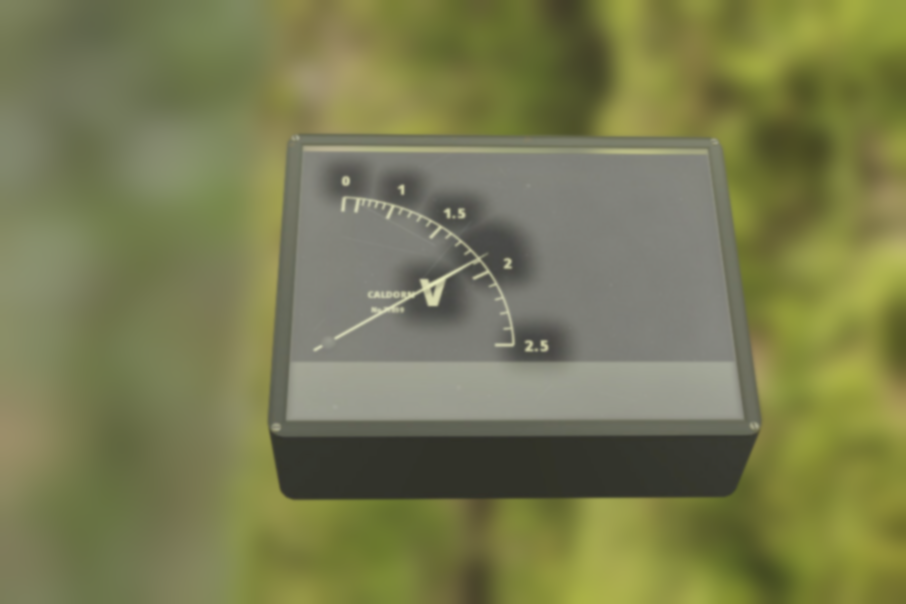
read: 1.9 V
